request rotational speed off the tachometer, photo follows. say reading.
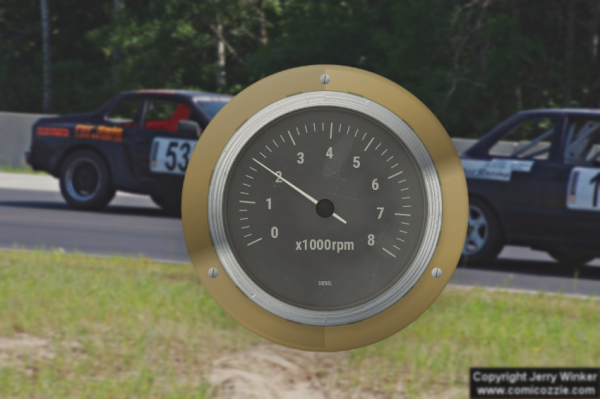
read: 2000 rpm
